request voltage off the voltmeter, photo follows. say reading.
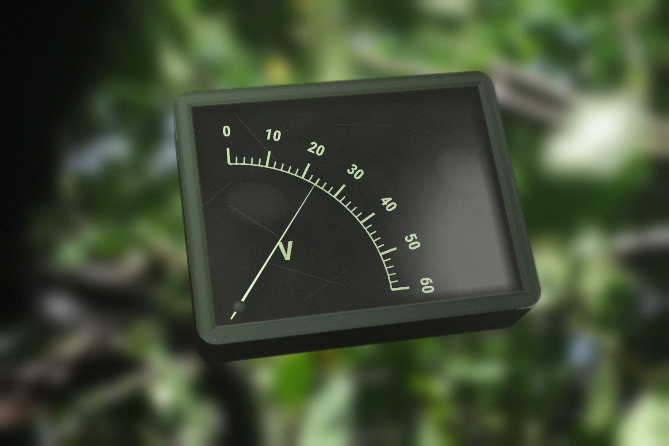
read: 24 V
